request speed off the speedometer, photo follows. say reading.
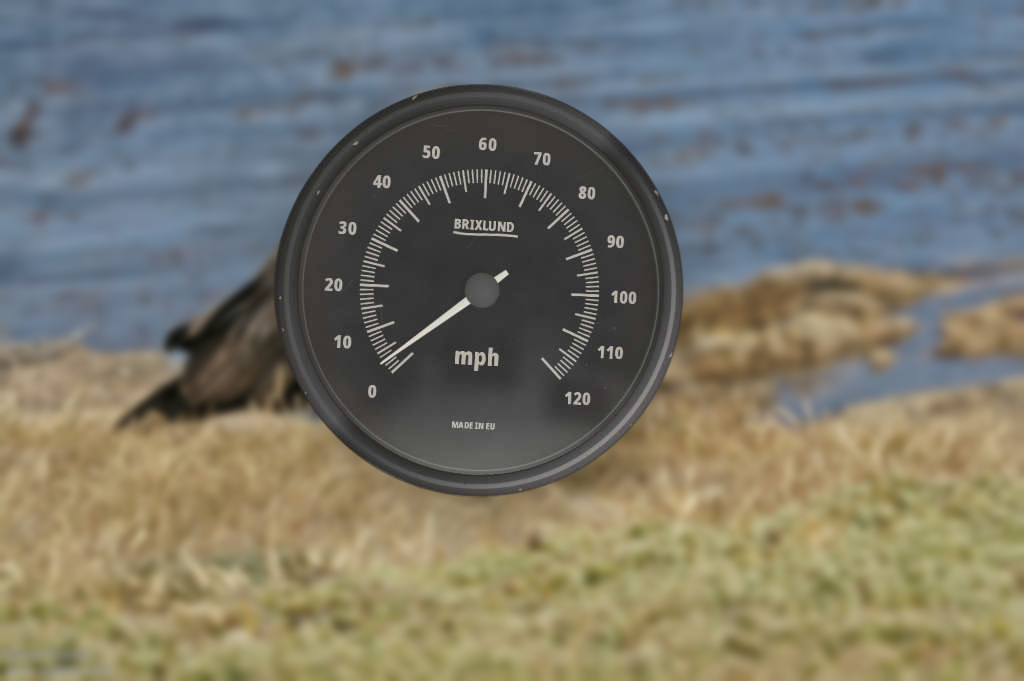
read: 3 mph
